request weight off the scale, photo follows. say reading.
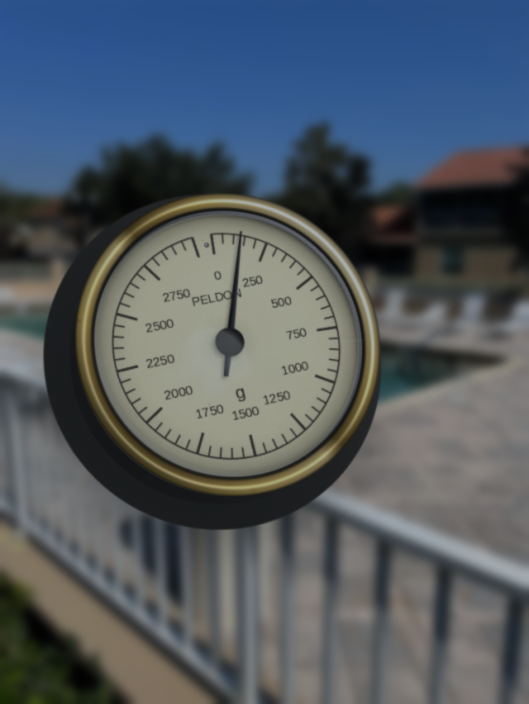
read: 125 g
